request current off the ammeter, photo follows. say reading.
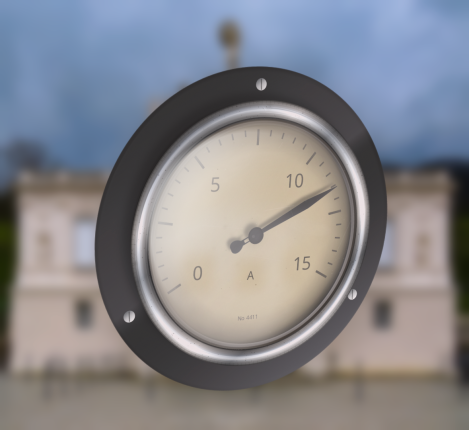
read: 11.5 A
